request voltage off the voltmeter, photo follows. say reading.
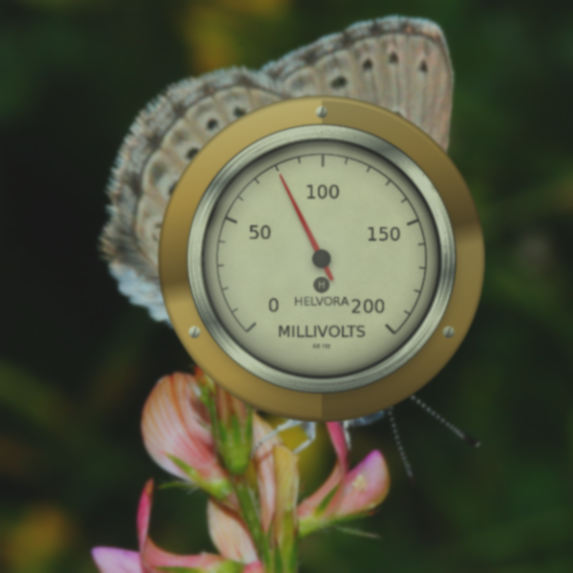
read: 80 mV
